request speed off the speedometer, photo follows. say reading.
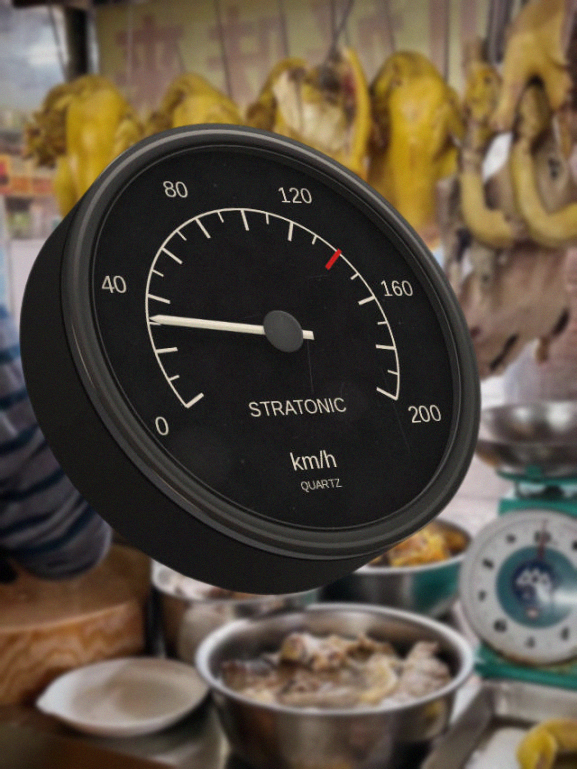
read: 30 km/h
